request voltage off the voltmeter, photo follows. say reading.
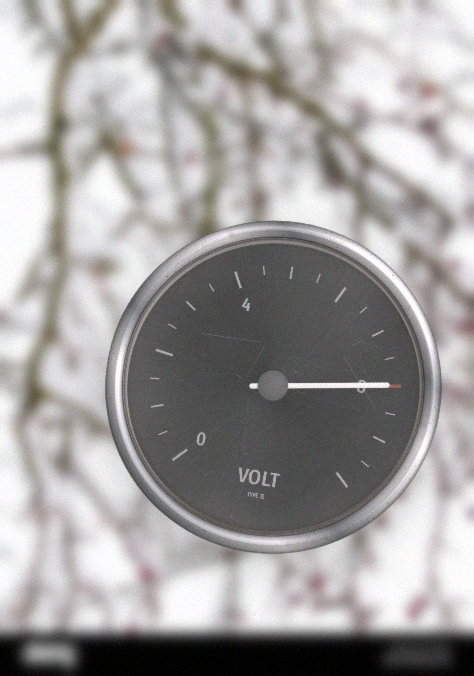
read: 8 V
